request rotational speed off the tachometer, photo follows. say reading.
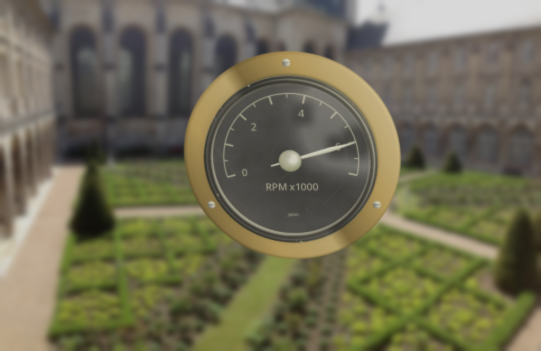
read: 6000 rpm
